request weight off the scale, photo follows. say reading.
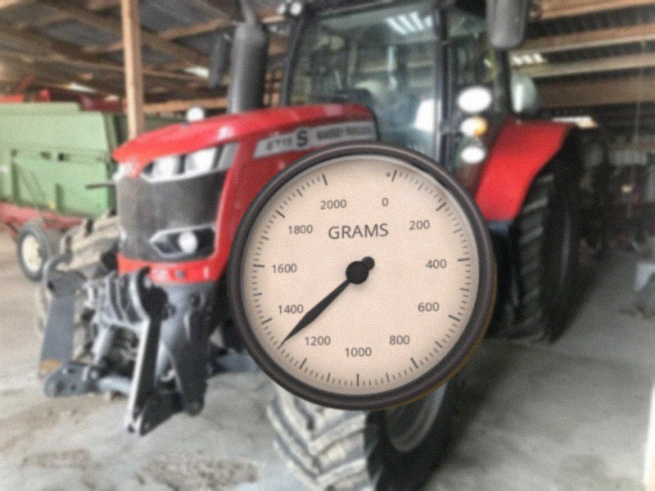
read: 1300 g
